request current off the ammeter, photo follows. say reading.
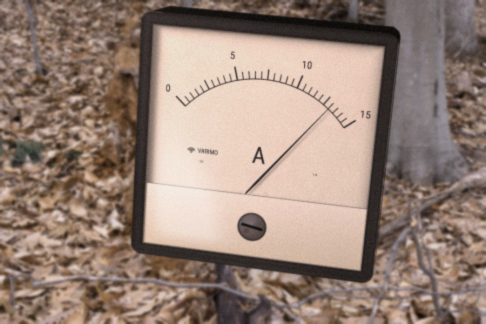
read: 13 A
